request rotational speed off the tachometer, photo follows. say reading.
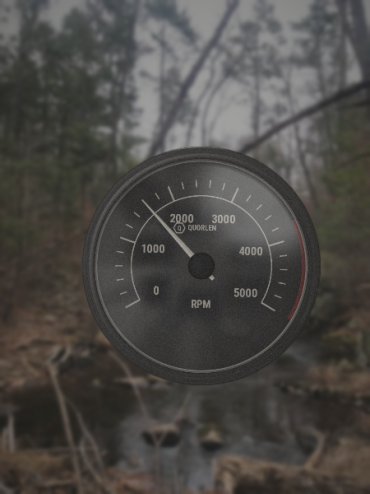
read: 1600 rpm
